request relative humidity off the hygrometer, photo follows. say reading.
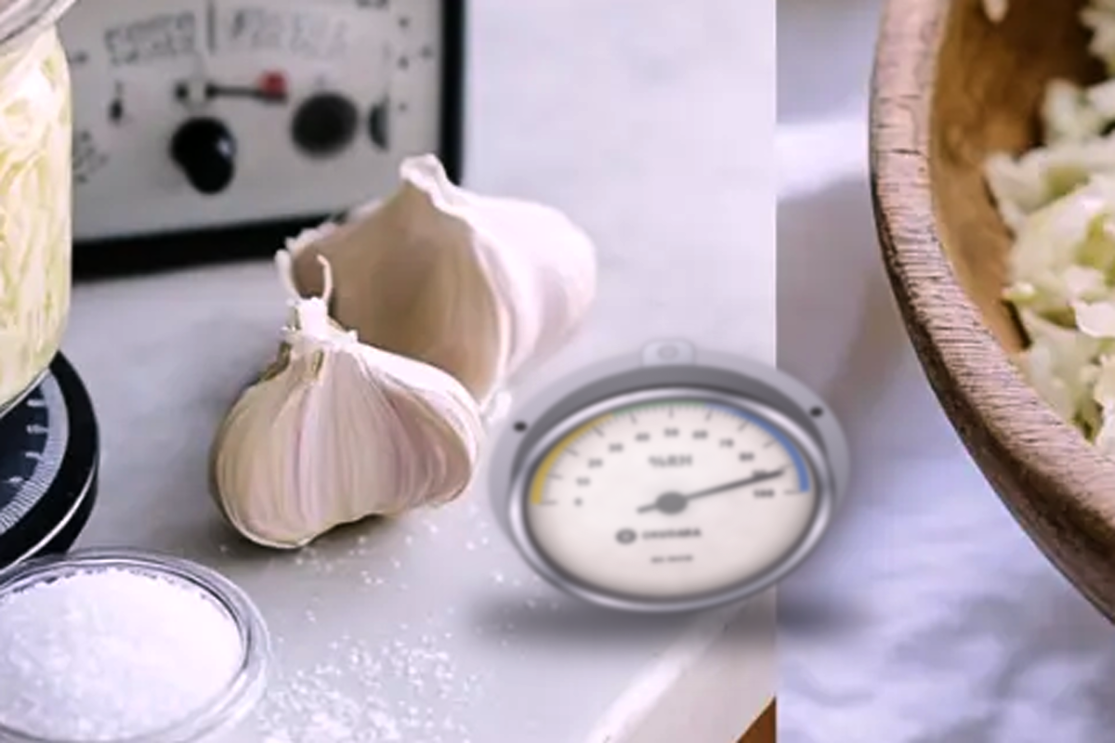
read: 90 %
